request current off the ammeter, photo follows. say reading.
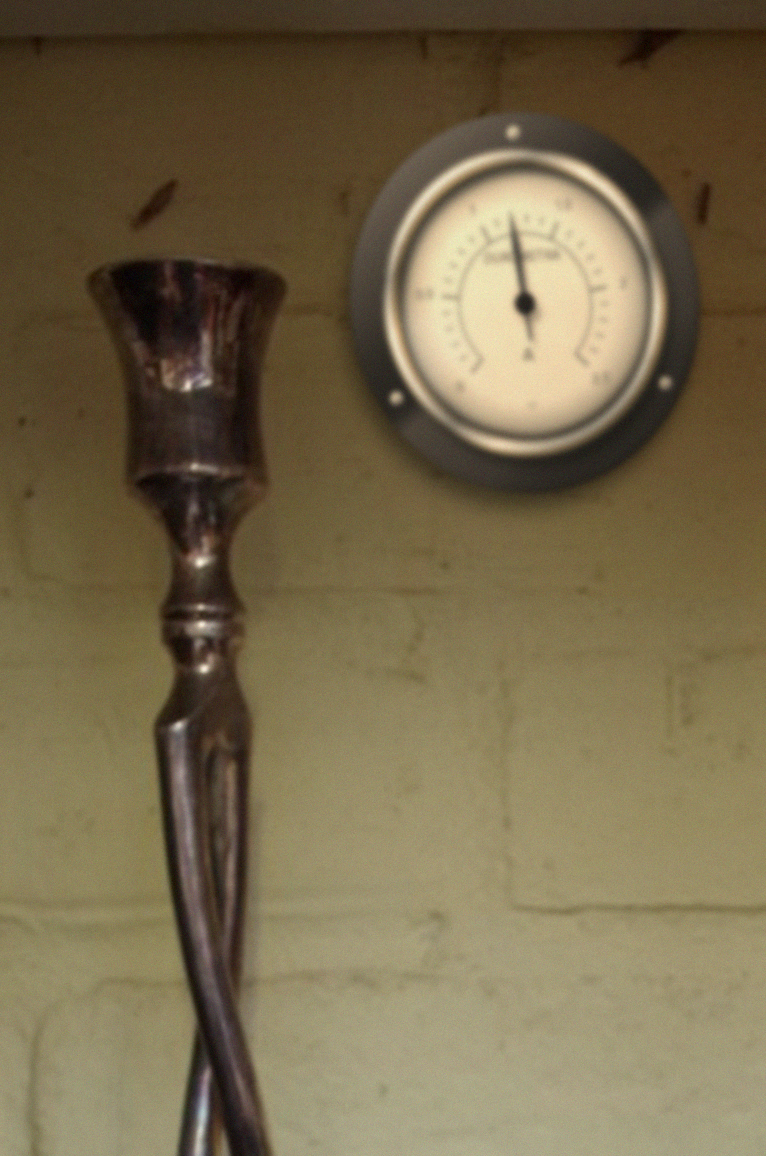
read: 1.2 A
